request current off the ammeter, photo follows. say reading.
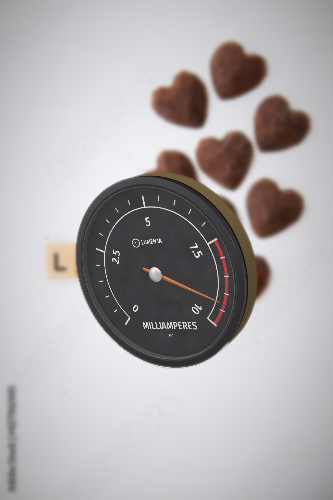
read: 9.25 mA
